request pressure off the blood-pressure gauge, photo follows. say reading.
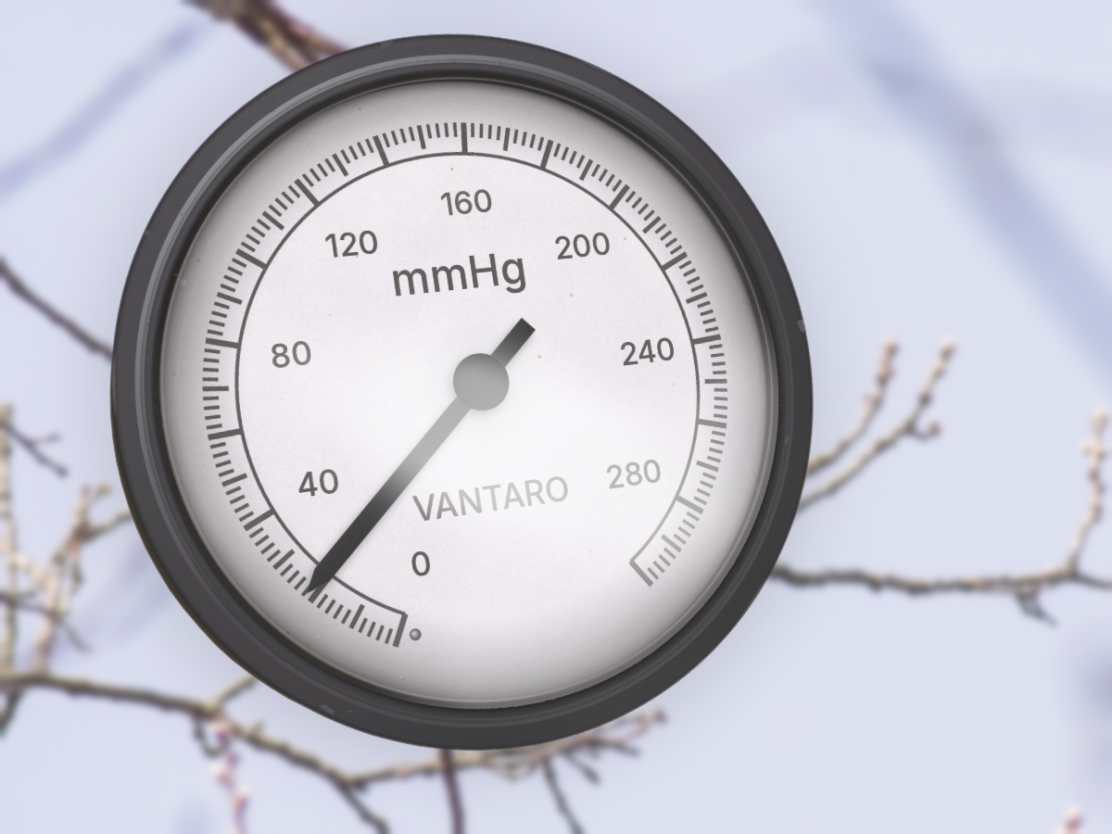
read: 22 mmHg
